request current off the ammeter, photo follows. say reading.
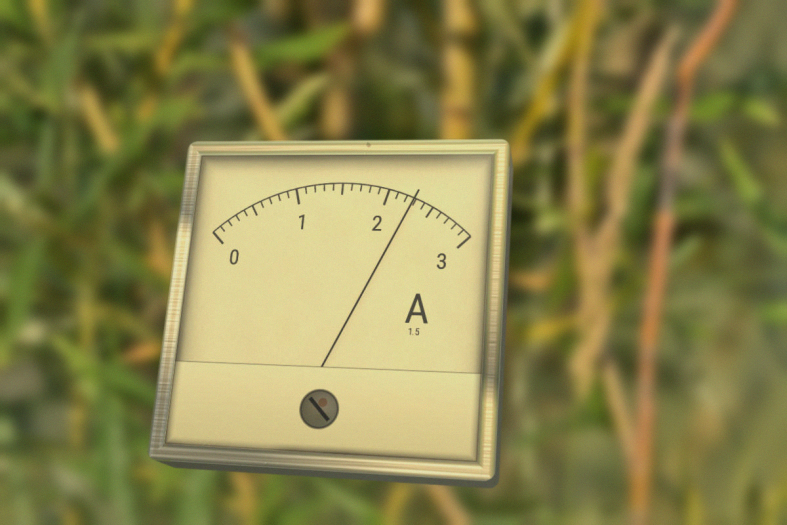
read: 2.3 A
